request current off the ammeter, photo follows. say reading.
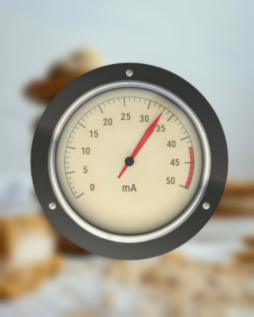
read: 33 mA
